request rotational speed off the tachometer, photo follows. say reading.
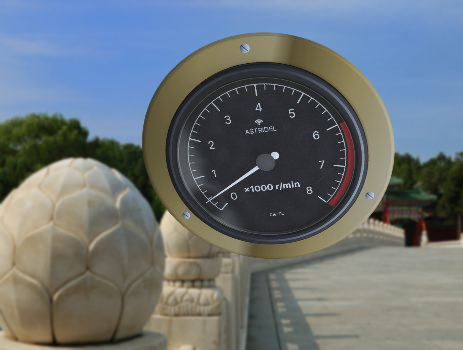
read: 400 rpm
